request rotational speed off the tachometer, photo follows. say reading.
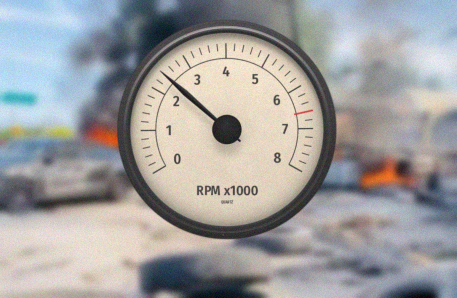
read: 2400 rpm
